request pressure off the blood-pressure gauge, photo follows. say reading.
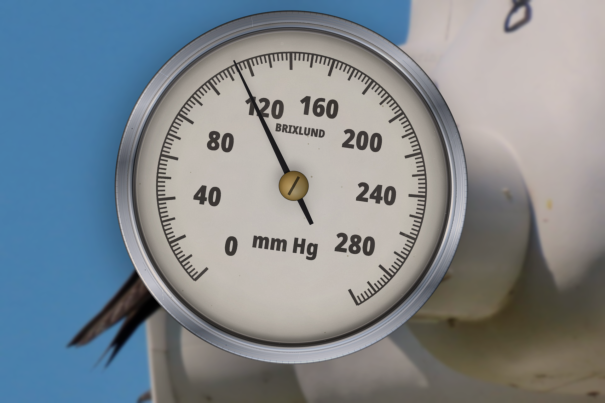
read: 114 mmHg
